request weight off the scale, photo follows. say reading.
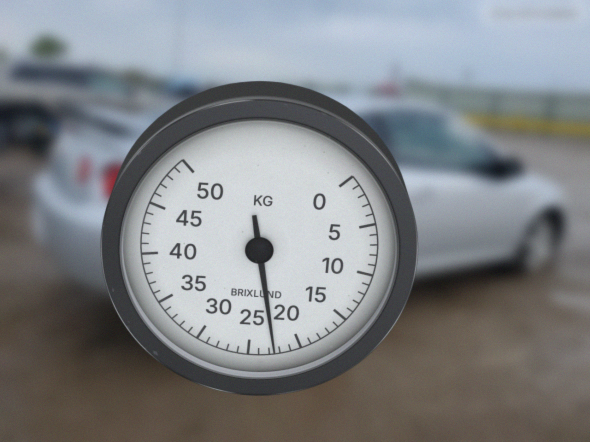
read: 22.5 kg
